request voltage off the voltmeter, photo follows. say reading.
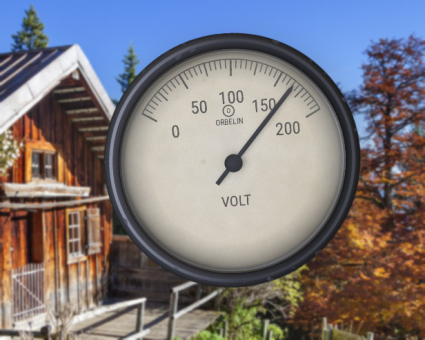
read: 165 V
